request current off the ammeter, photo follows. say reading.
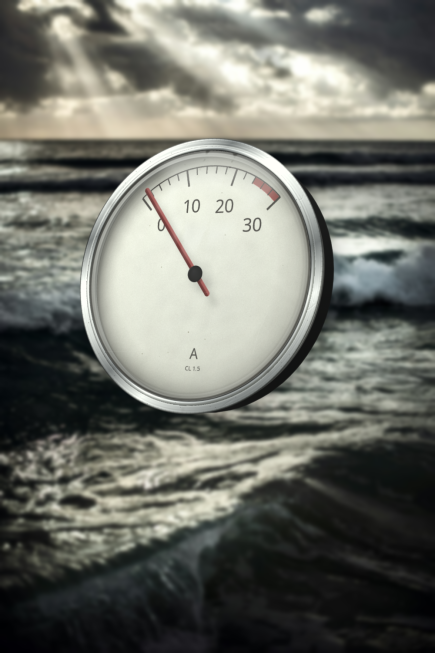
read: 2 A
